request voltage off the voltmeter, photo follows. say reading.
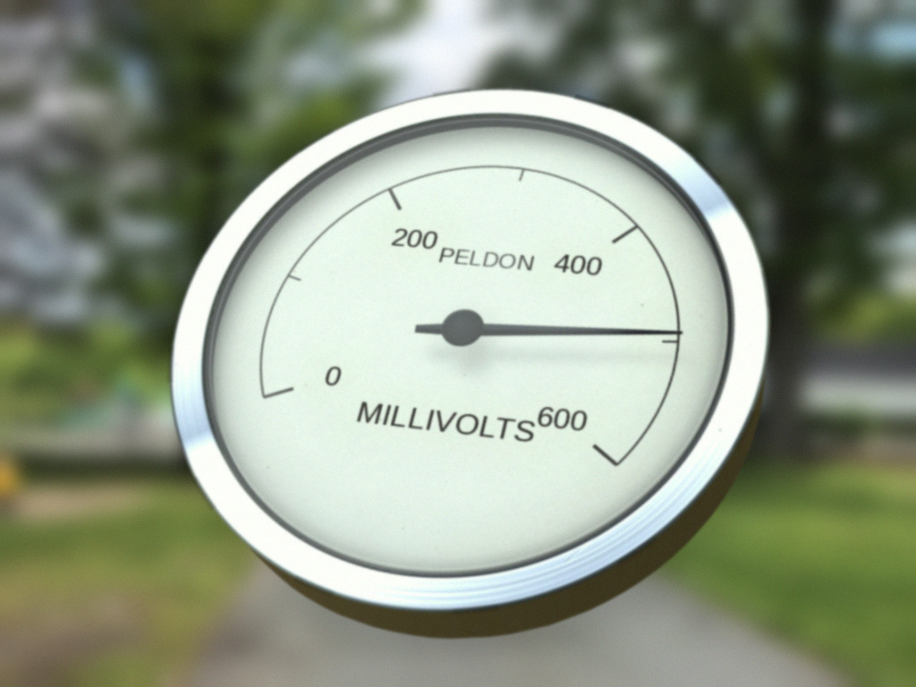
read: 500 mV
